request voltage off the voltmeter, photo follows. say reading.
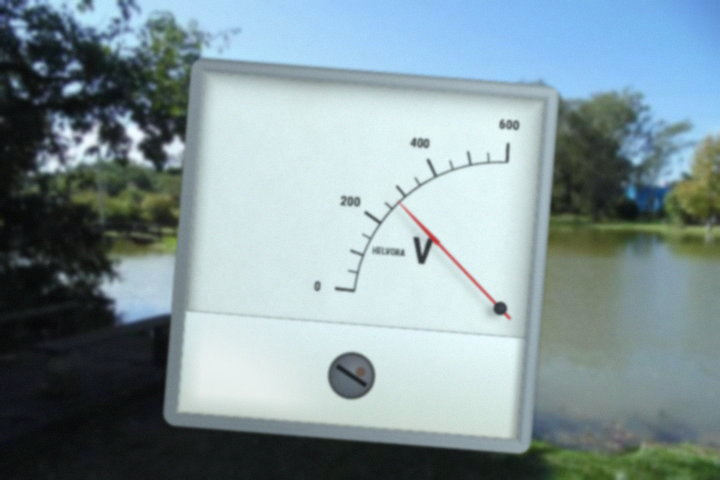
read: 275 V
